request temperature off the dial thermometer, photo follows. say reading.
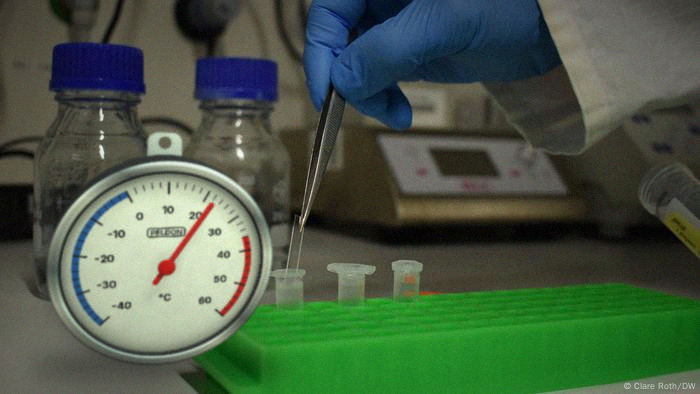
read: 22 °C
